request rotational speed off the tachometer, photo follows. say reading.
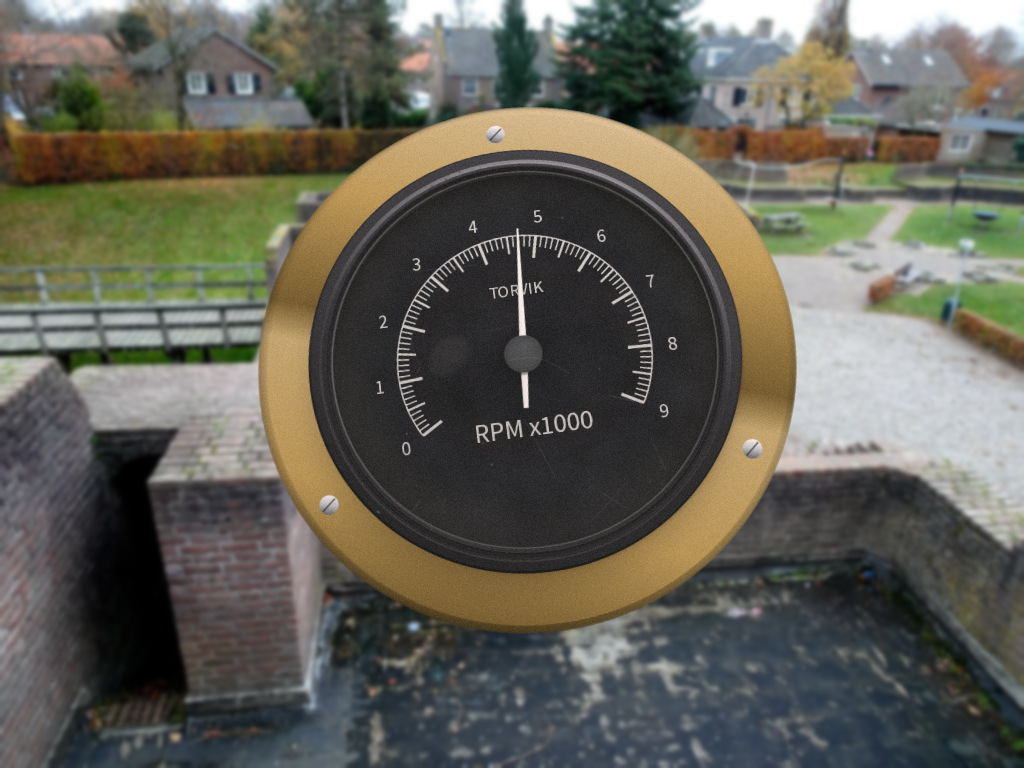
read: 4700 rpm
